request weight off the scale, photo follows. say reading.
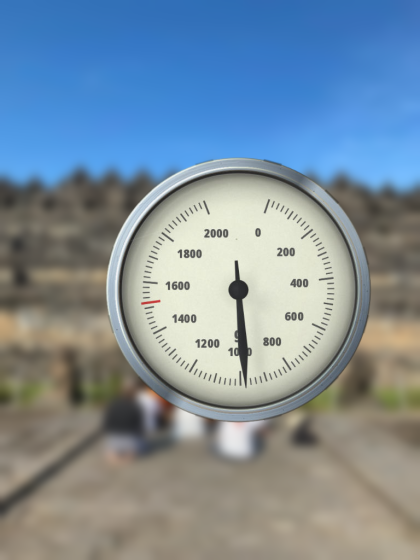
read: 980 g
